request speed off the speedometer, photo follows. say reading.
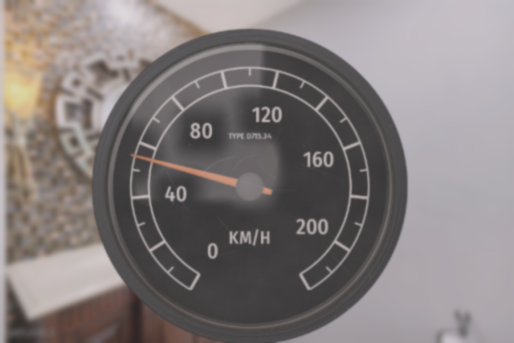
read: 55 km/h
